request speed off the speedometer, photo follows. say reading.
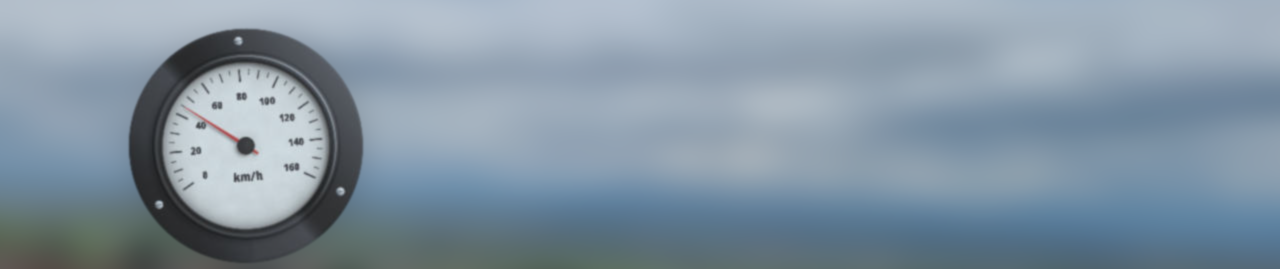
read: 45 km/h
